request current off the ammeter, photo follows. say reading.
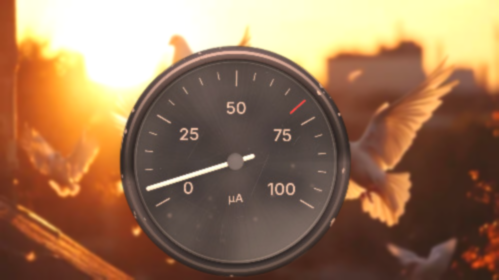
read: 5 µA
